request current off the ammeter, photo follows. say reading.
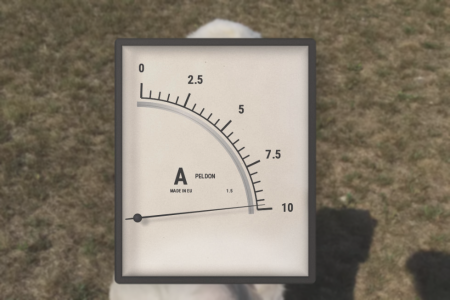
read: 9.75 A
